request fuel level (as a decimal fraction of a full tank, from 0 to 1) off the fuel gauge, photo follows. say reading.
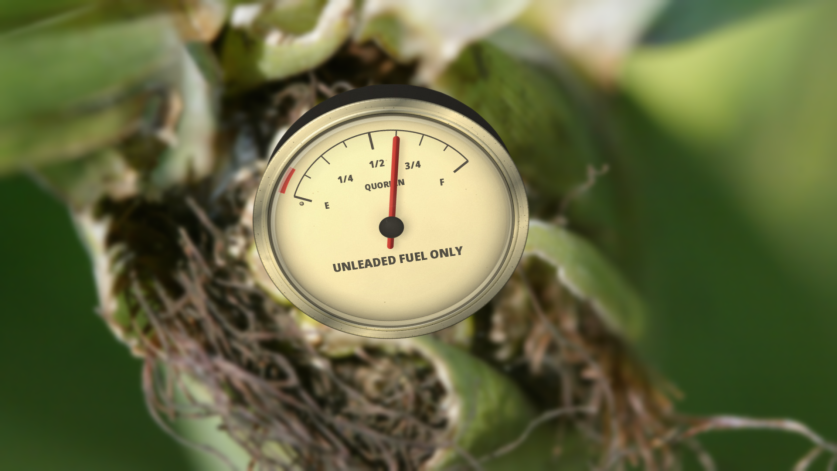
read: 0.625
